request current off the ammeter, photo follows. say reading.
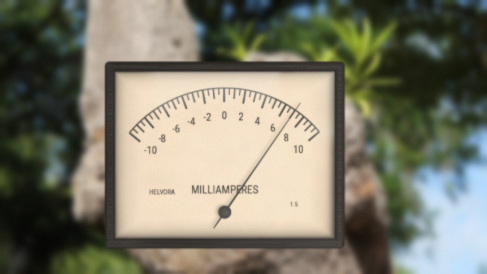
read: 7 mA
